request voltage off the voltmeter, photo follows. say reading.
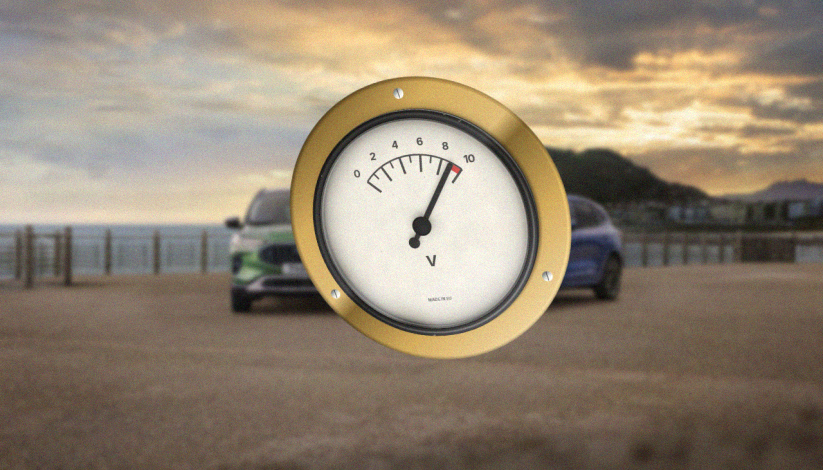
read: 9 V
